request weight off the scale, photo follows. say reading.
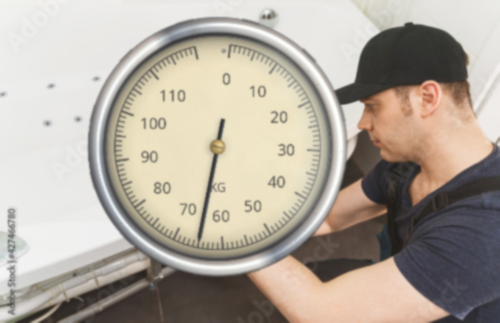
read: 65 kg
